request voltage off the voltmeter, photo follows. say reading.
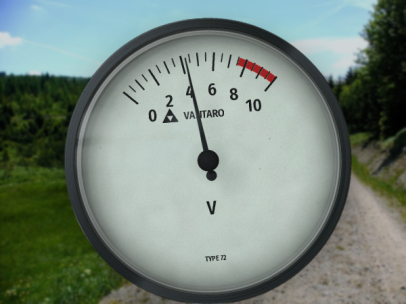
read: 4.25 V
